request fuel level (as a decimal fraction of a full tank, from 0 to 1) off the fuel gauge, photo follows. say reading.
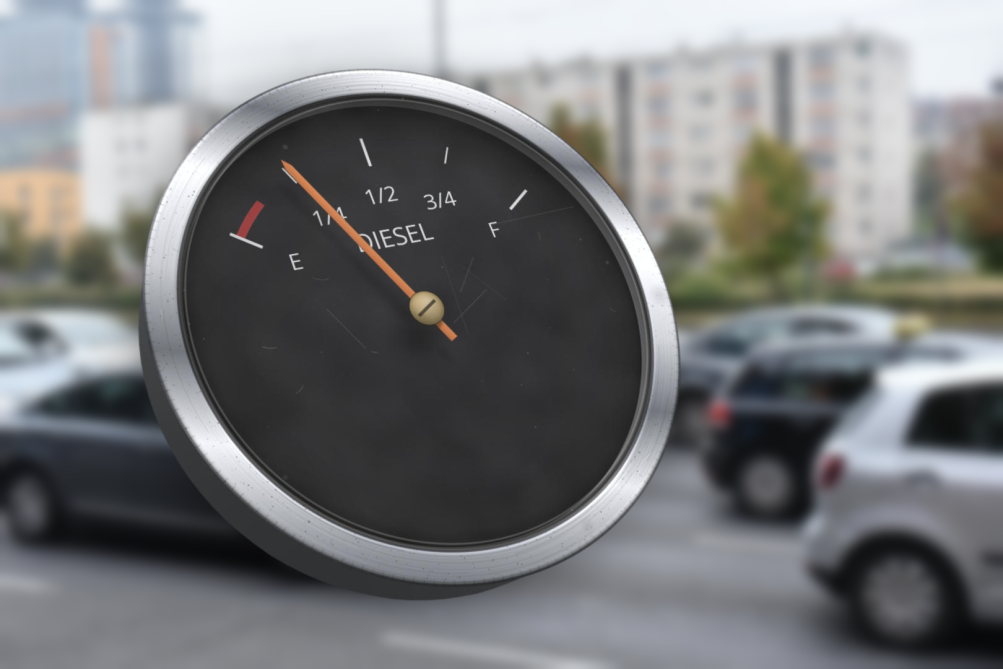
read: 0.25
